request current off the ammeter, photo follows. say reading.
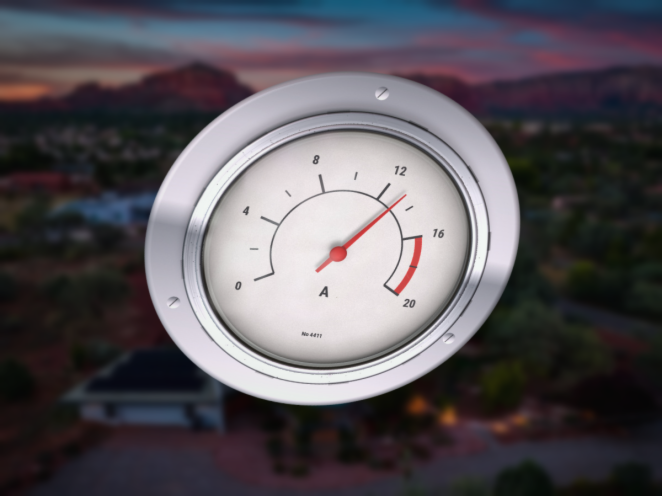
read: 13 A
